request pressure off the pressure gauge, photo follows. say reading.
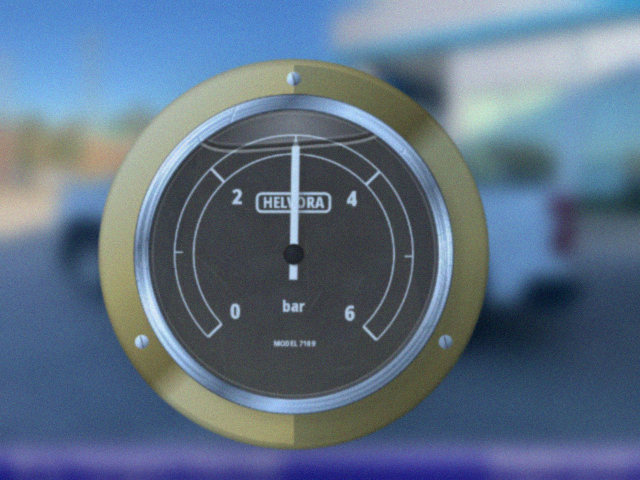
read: 3 bar
